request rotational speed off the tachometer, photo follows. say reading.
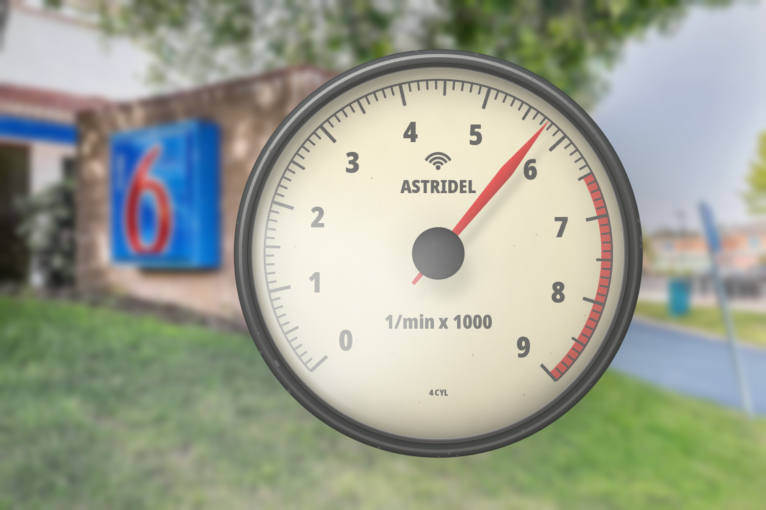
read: 5750 rpm
